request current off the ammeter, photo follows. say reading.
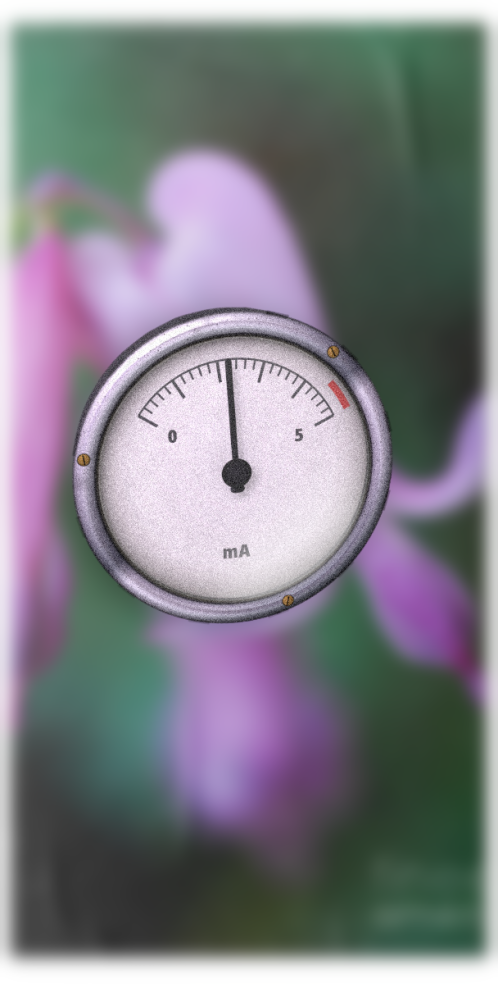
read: 2.2 mA
